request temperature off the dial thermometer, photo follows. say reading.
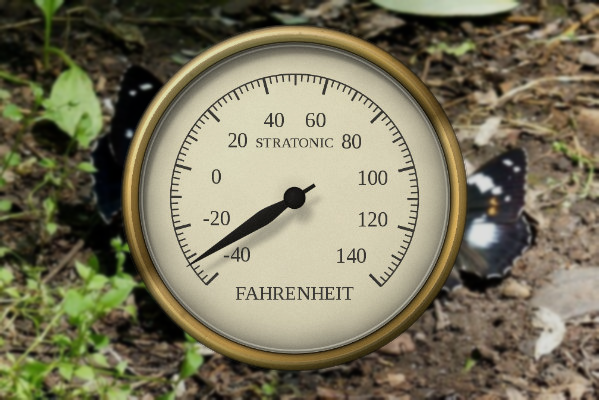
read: -32 °F
